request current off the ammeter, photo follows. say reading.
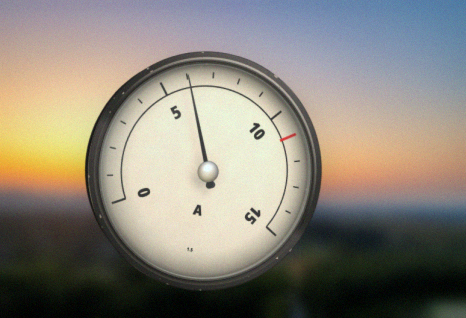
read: 6 A
